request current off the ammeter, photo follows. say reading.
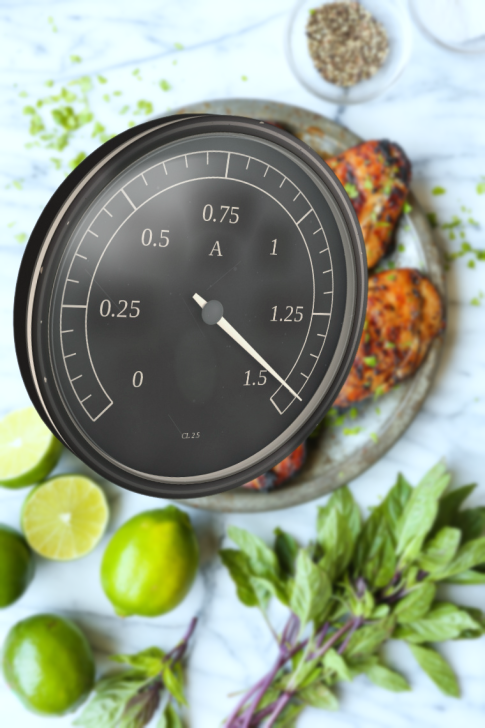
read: 1.45 A
